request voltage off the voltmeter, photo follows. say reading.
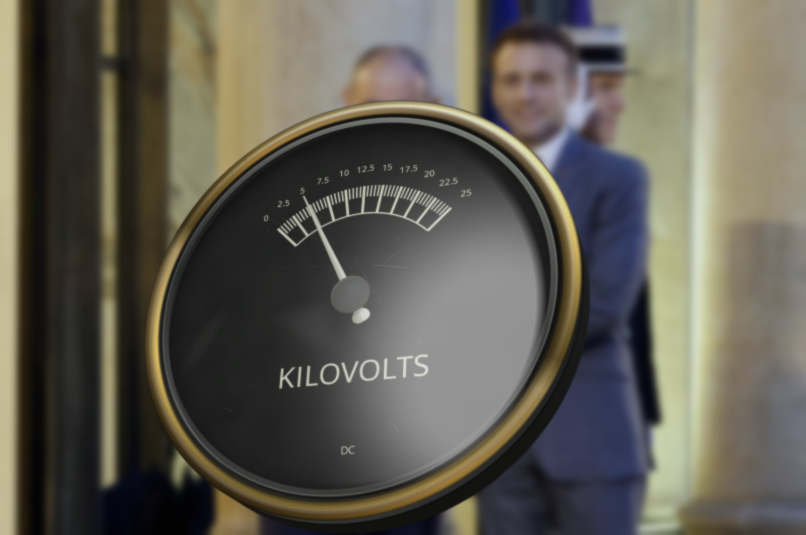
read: 5 kV
